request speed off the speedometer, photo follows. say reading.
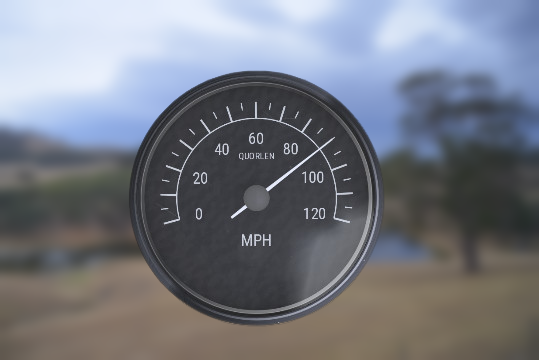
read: 90 mph
